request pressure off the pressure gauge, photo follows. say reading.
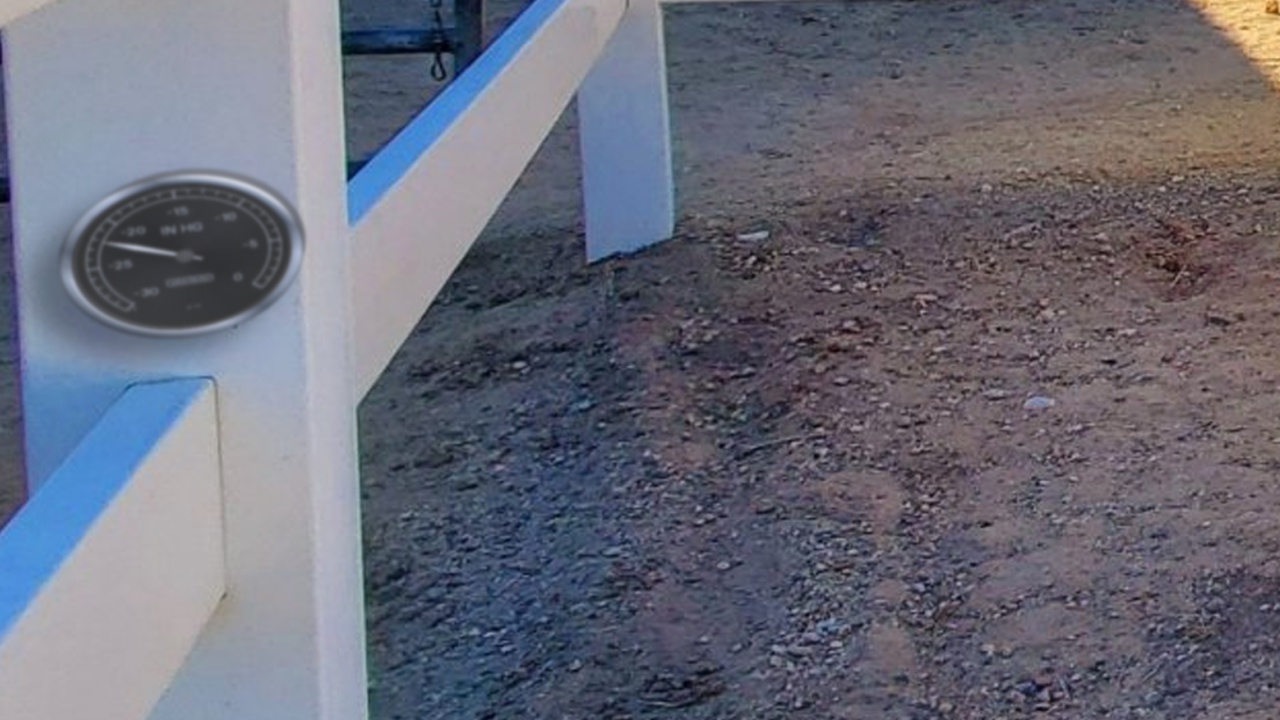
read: -22 inHg
